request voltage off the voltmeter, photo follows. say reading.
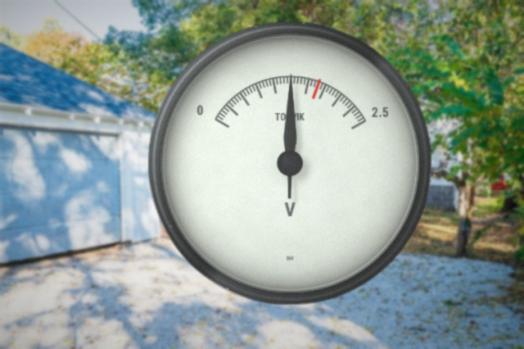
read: 1.25 V
